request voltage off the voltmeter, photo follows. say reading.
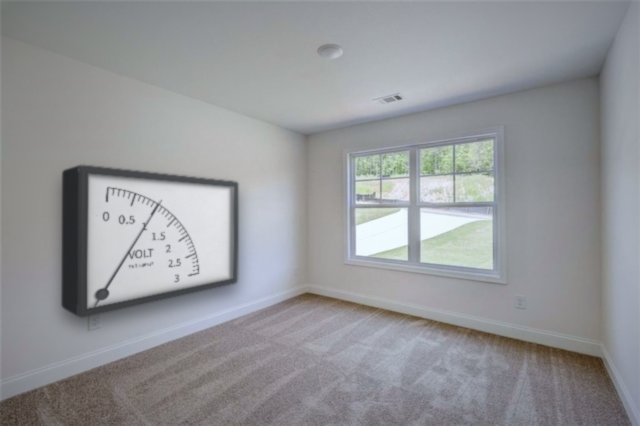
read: 1 V
